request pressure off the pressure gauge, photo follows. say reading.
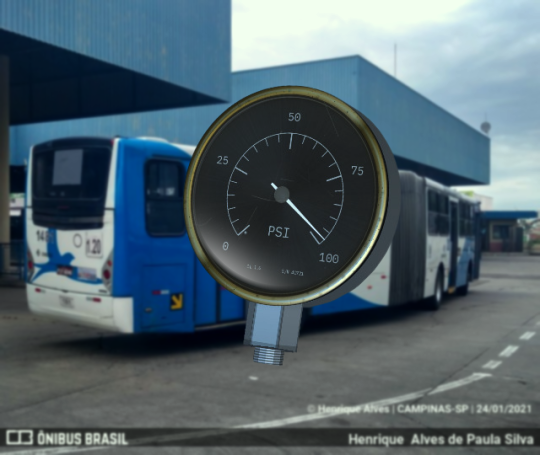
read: 97.5 psi
